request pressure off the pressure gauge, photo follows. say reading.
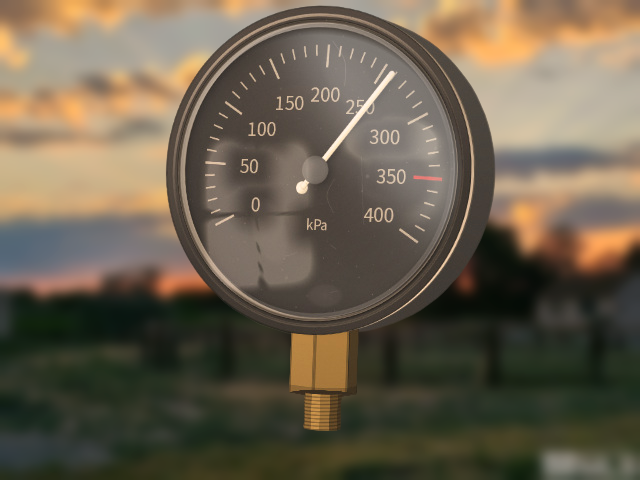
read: 260 kPa
